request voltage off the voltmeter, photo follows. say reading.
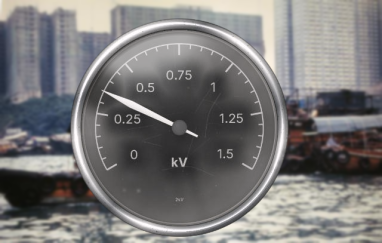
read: 0.35 kV
